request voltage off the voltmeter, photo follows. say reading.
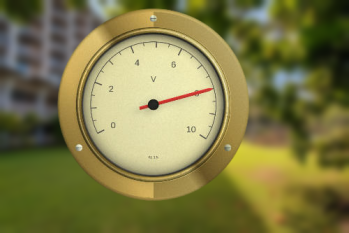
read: 8 V
